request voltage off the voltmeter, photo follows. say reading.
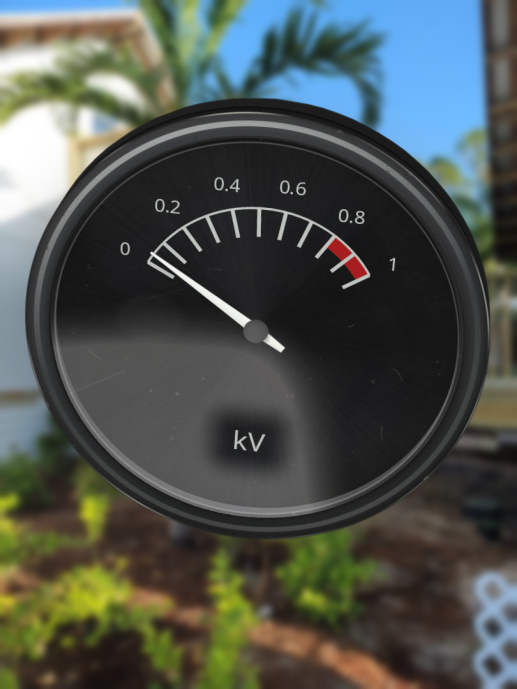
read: 0.05 kV
